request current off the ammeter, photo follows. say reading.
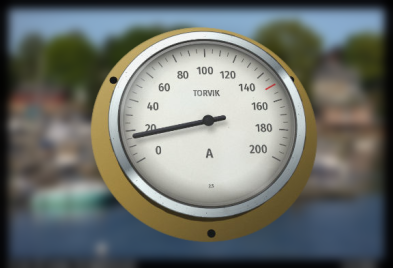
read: 15 A
